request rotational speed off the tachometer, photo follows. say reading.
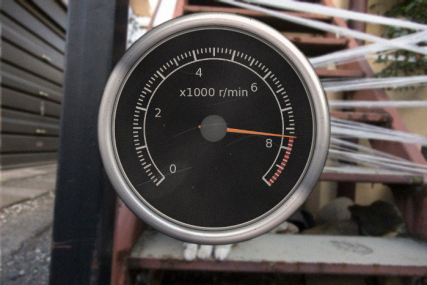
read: 7700 rpm
